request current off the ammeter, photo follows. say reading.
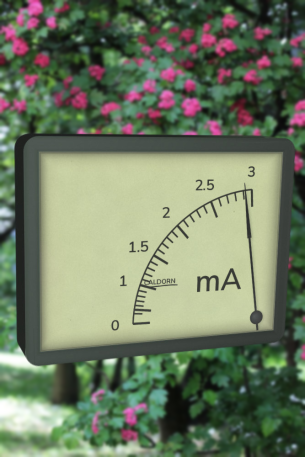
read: 2.9 mA
